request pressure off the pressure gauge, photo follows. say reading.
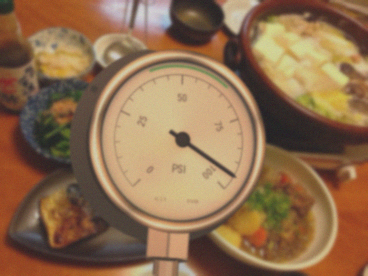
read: 95 psi
